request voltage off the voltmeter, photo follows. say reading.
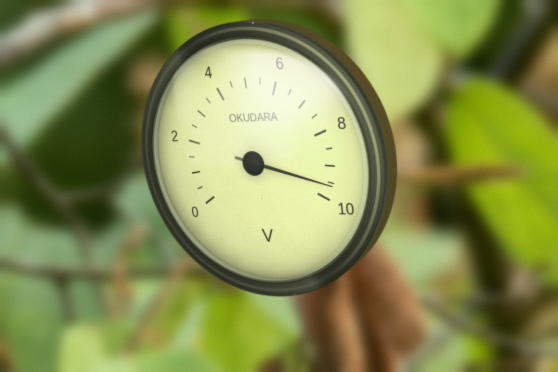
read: 9.5 V
